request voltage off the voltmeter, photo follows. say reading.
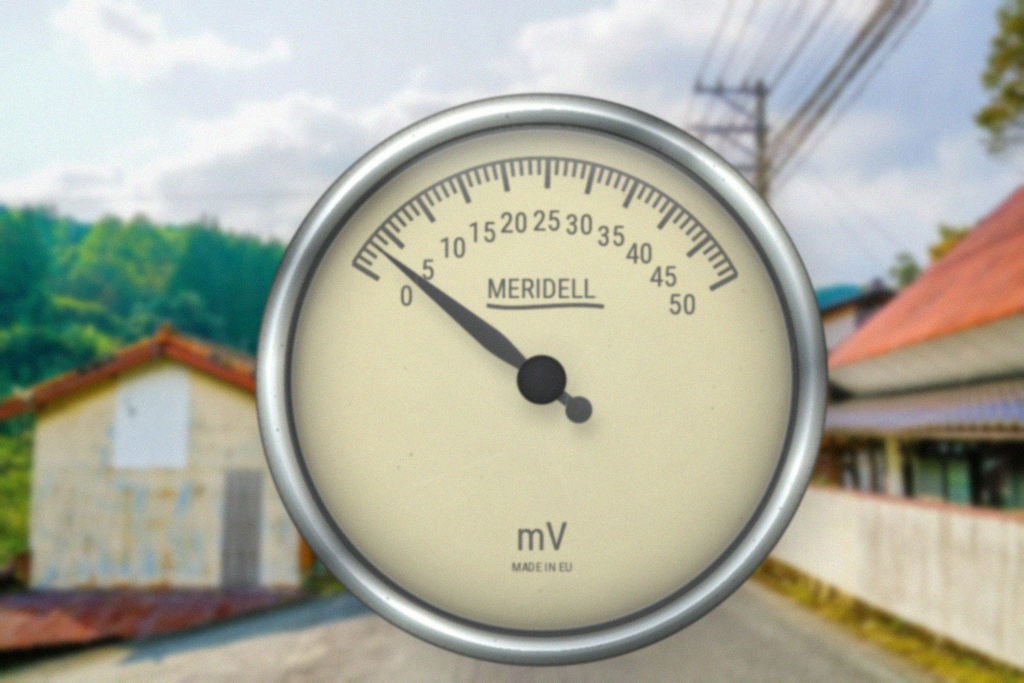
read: 3 mV
